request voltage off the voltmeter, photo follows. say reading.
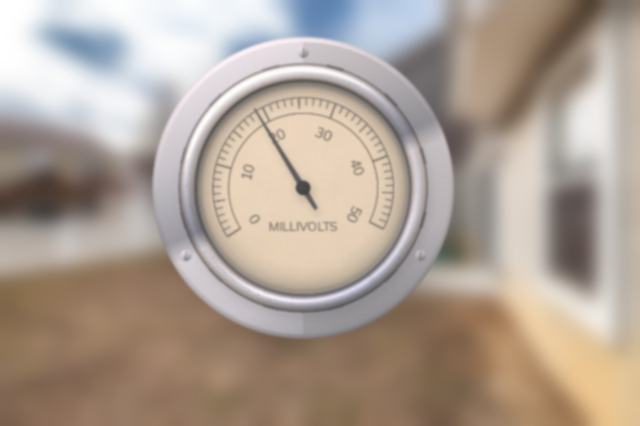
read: 19 mV
